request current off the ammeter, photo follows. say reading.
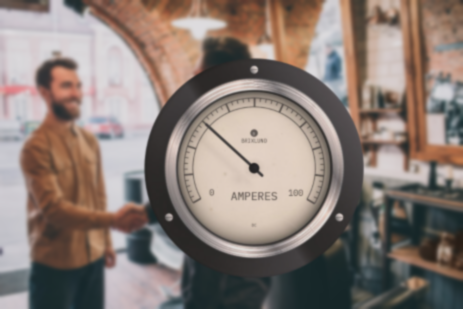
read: 30 A
